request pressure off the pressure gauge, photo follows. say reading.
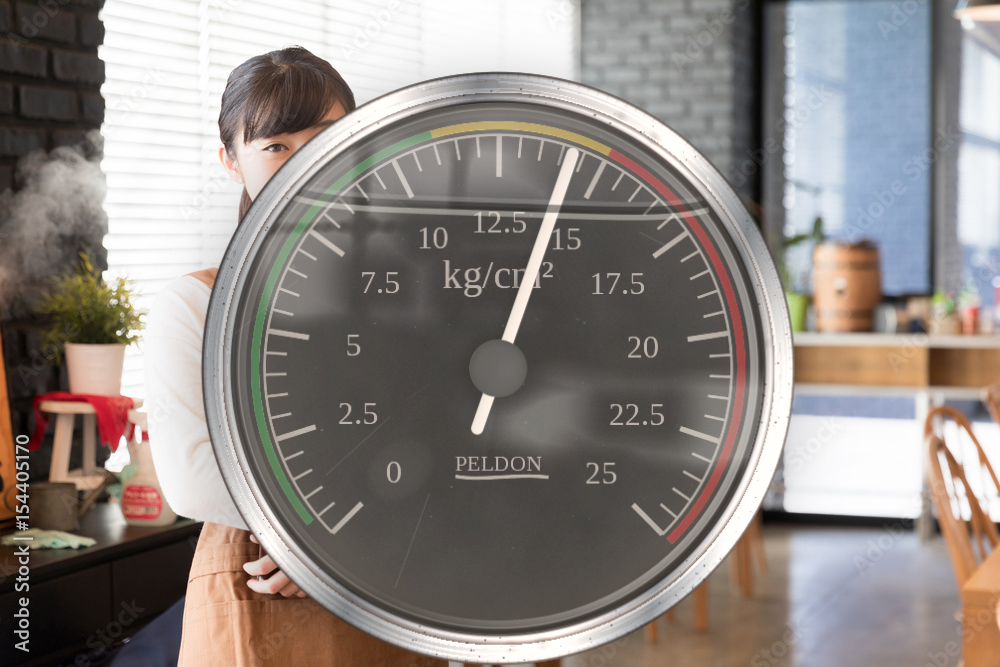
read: 14.25 kg/cm²
